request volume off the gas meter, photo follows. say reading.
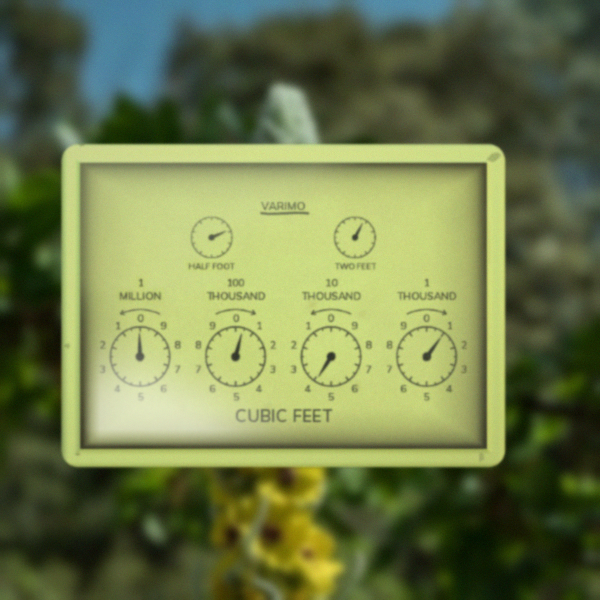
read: 4100 ft³
